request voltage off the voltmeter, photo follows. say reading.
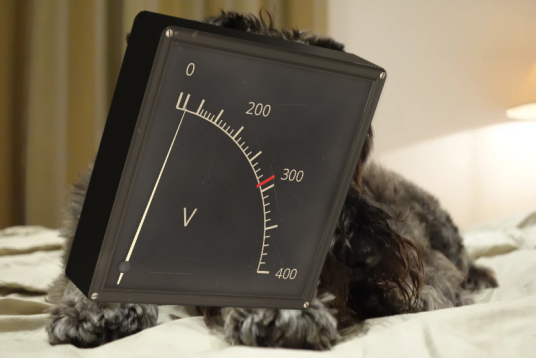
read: 50 V
